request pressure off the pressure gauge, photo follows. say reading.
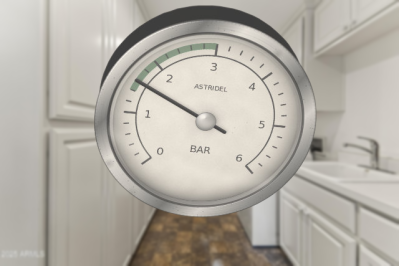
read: 1.6 bar
